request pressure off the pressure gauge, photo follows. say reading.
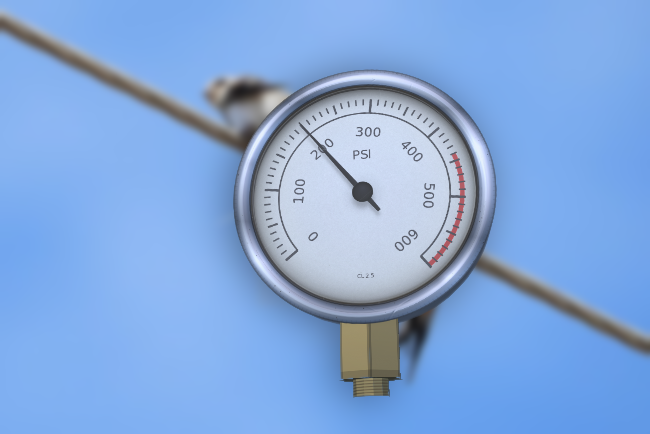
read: 200 psi
